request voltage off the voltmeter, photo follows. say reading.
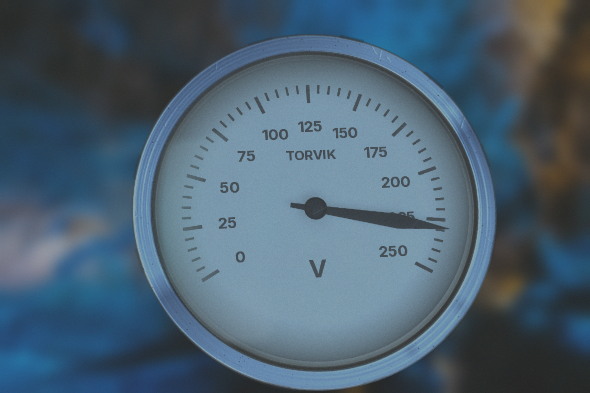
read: 230 V
